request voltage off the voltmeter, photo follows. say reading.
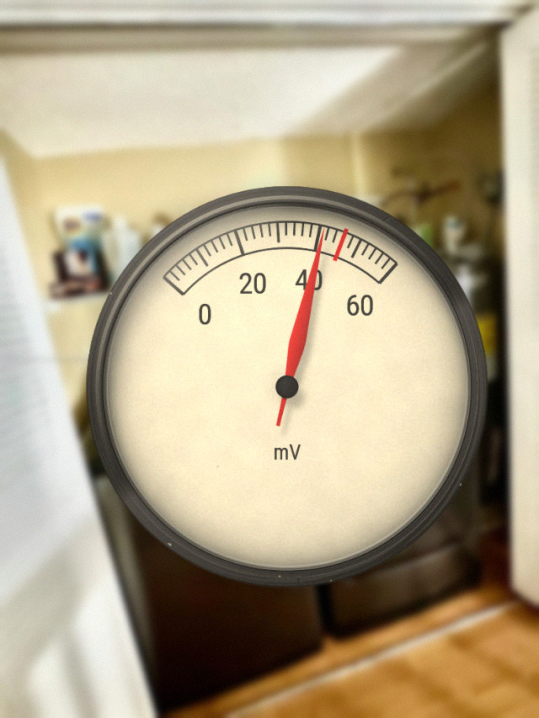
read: 41 mV
